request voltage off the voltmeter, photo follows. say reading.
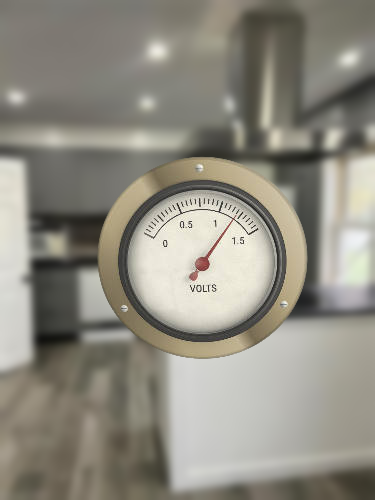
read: 1.2 V
